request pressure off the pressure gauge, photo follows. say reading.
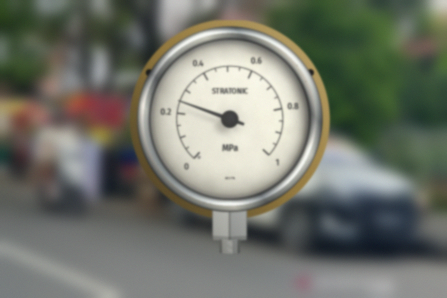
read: 0.25 MPa
